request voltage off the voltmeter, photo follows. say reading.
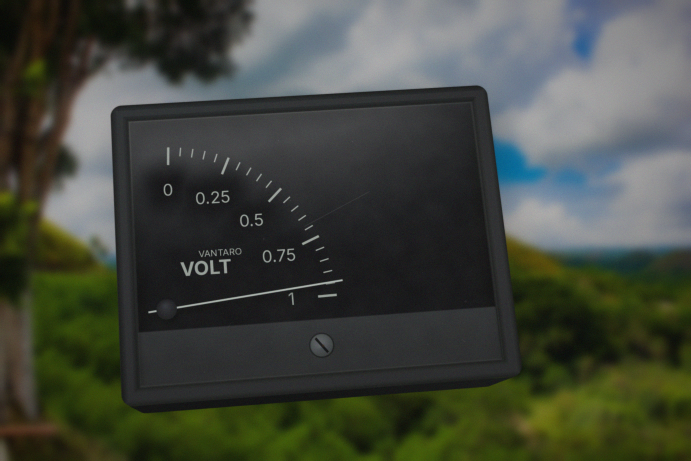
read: 0.95 V
